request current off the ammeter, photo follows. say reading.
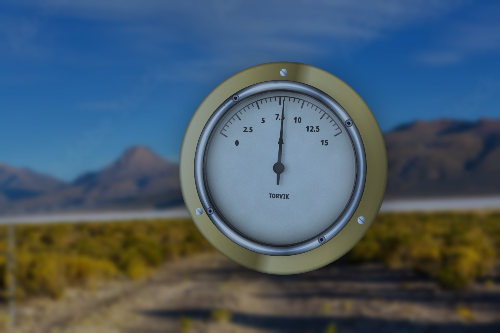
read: 8 A
